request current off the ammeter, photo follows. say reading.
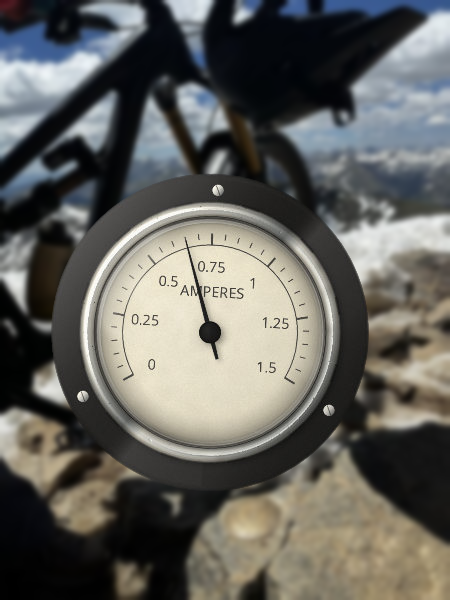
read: 0.65 A
